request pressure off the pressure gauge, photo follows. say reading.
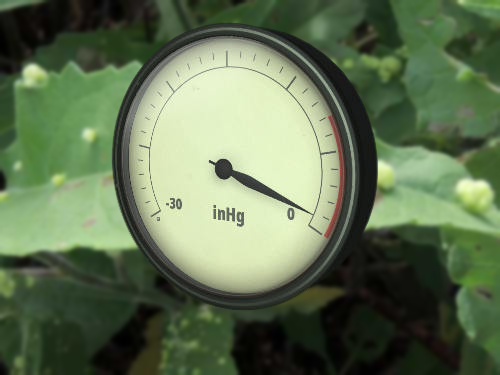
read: -1 inHg
